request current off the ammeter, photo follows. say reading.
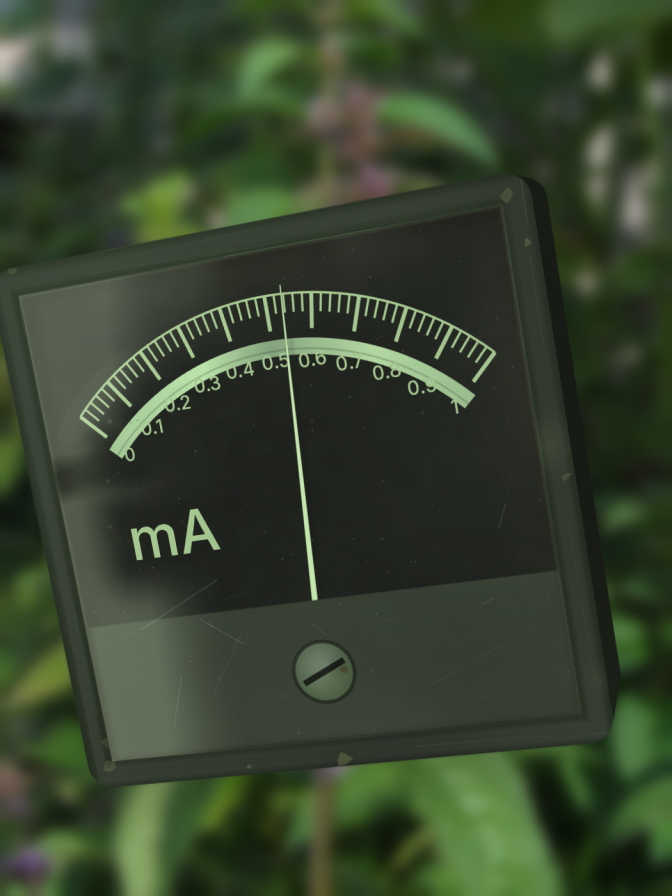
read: 0.54 mA
